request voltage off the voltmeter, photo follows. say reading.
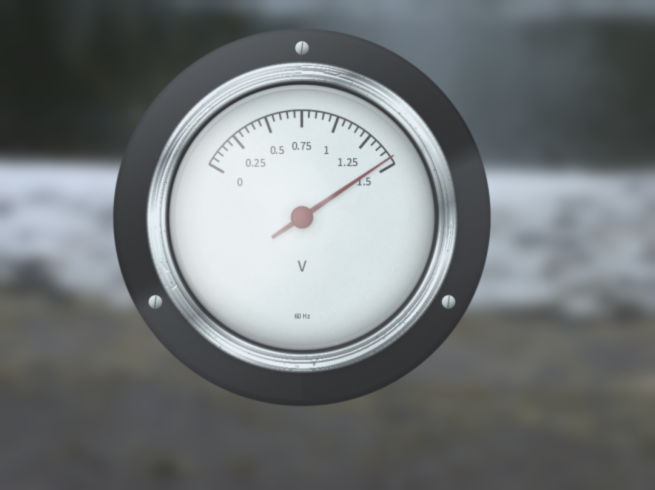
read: 1.45 V
